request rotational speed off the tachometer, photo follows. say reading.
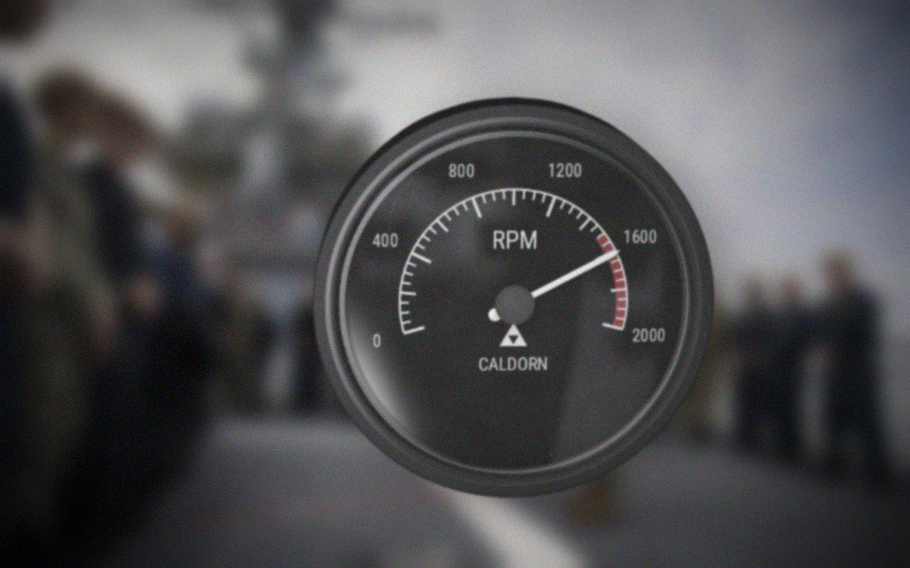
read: 1600 rpm
